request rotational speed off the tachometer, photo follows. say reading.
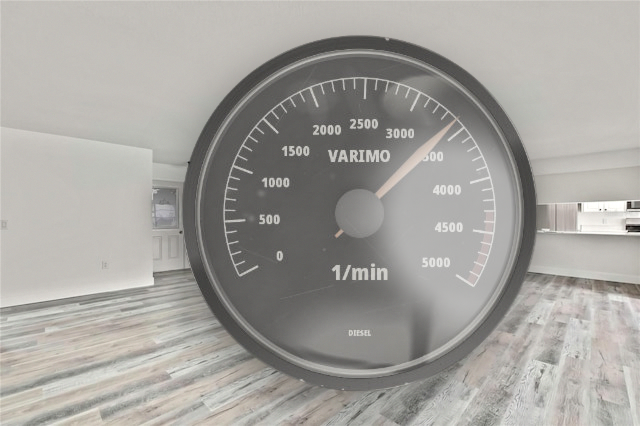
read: 3400 rpm
